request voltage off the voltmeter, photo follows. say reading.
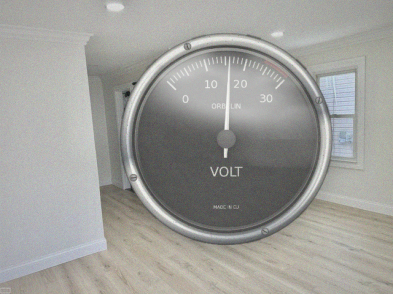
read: 16 V
